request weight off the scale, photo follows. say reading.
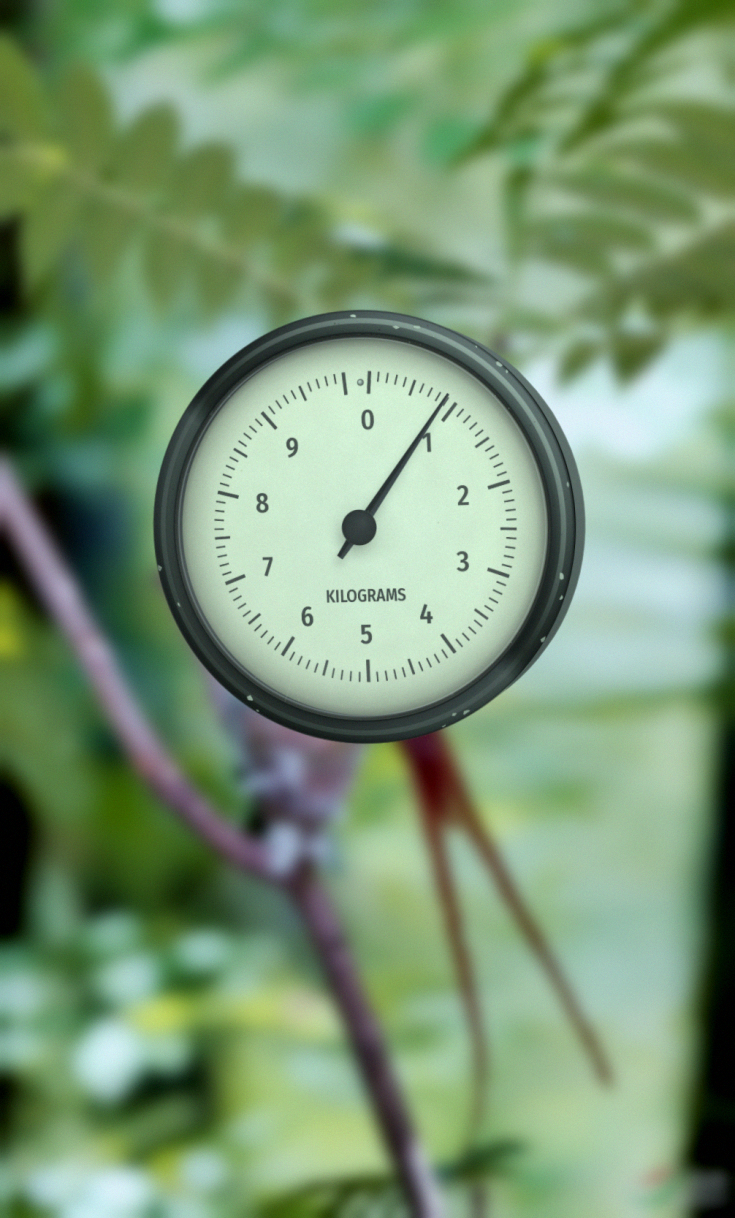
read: 0.9 kg
